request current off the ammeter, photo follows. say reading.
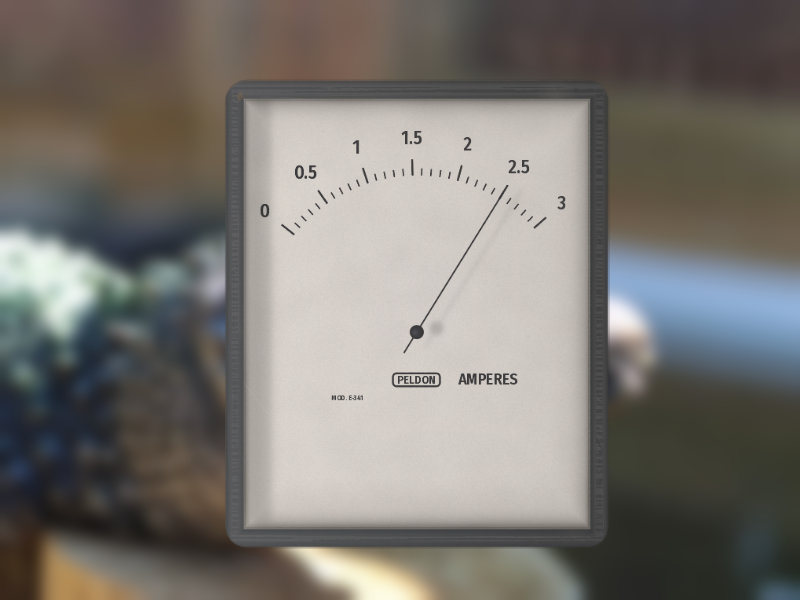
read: 2.5 A
